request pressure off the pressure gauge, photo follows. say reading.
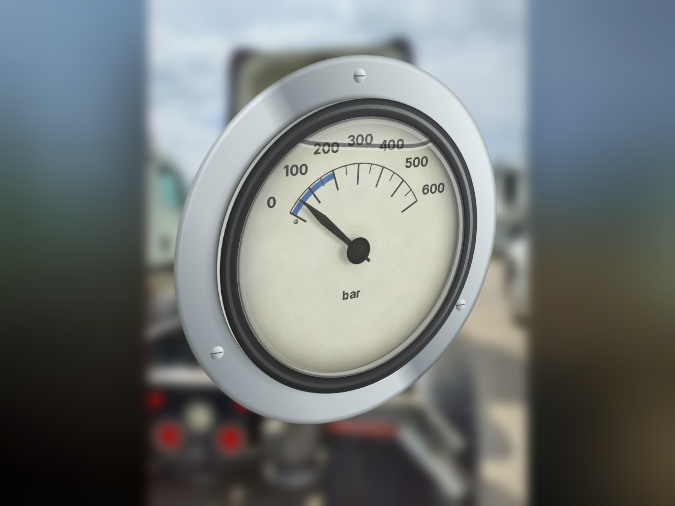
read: 50 bar
